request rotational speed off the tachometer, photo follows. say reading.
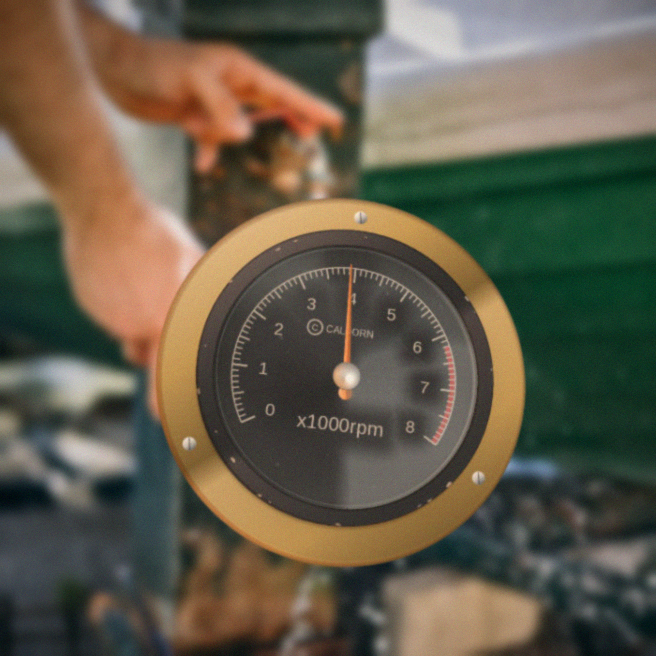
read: 3900 rpm
